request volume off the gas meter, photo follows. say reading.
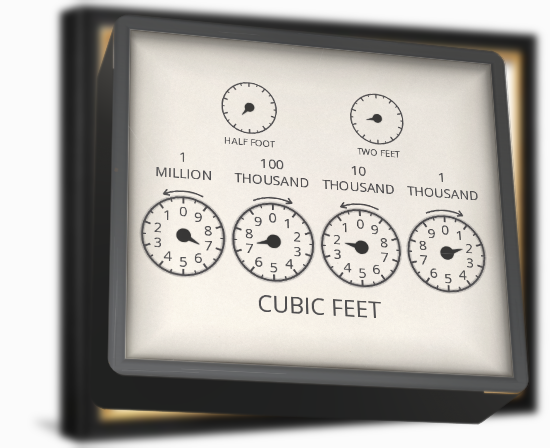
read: 672200 ft³
